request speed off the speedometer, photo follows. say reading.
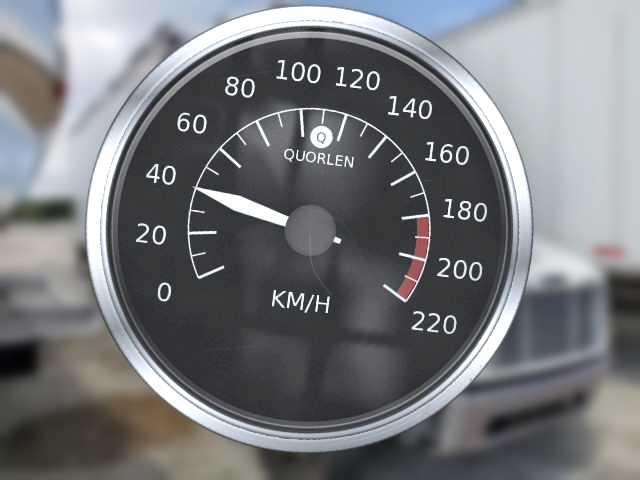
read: 40 km/h
